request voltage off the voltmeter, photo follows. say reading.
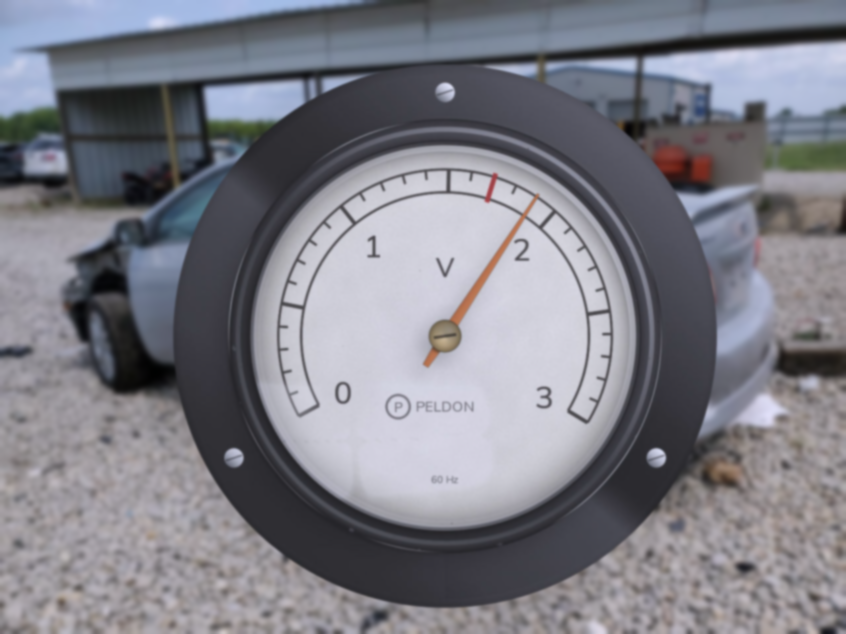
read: 1.9 V
